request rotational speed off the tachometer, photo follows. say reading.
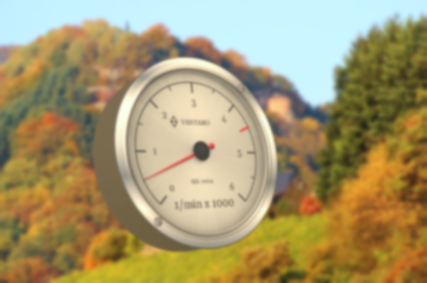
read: 500 rpm
